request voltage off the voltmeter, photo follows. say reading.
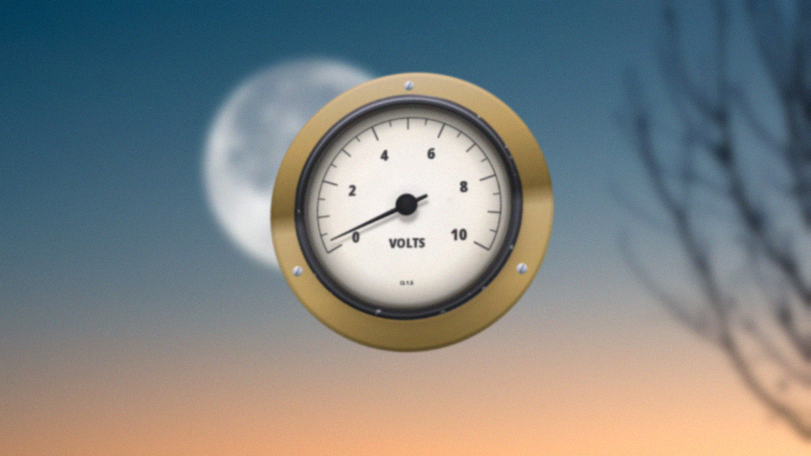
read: 0.25 V
